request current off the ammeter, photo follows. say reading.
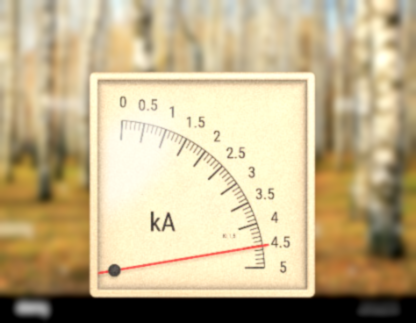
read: 4.5 kA
